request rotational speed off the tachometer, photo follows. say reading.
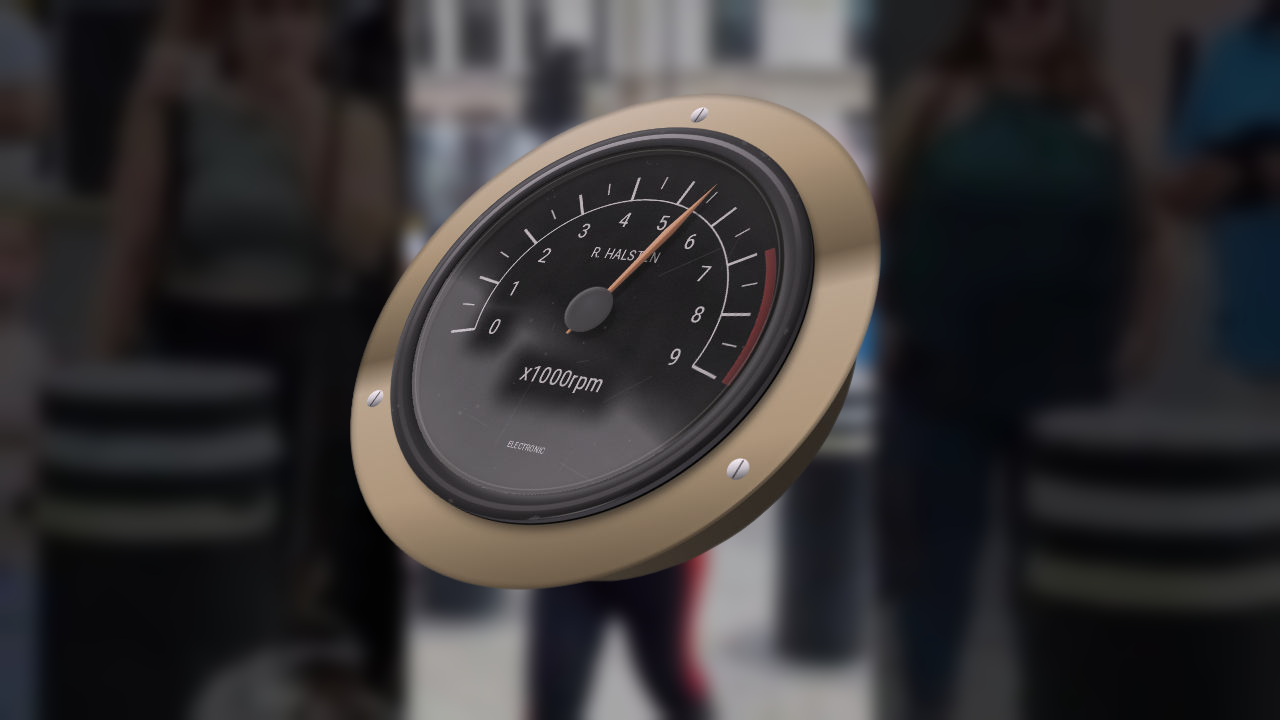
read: 5500 rpm
